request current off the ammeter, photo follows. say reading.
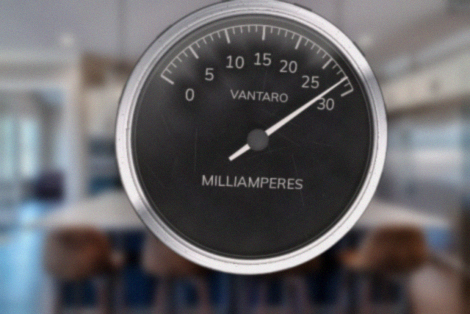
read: 28 mA
